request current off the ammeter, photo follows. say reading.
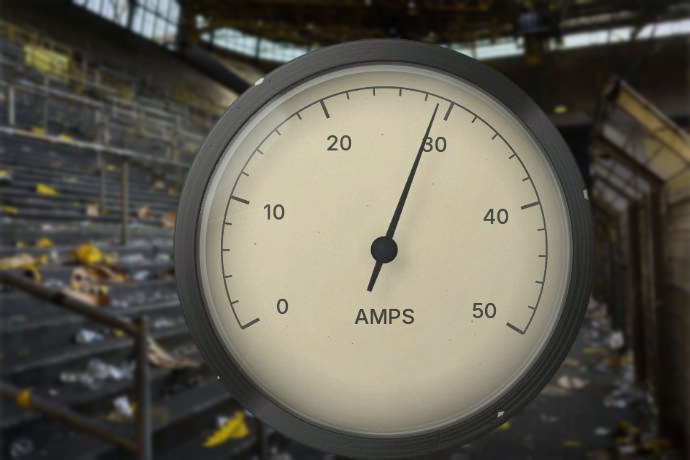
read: 29 A
